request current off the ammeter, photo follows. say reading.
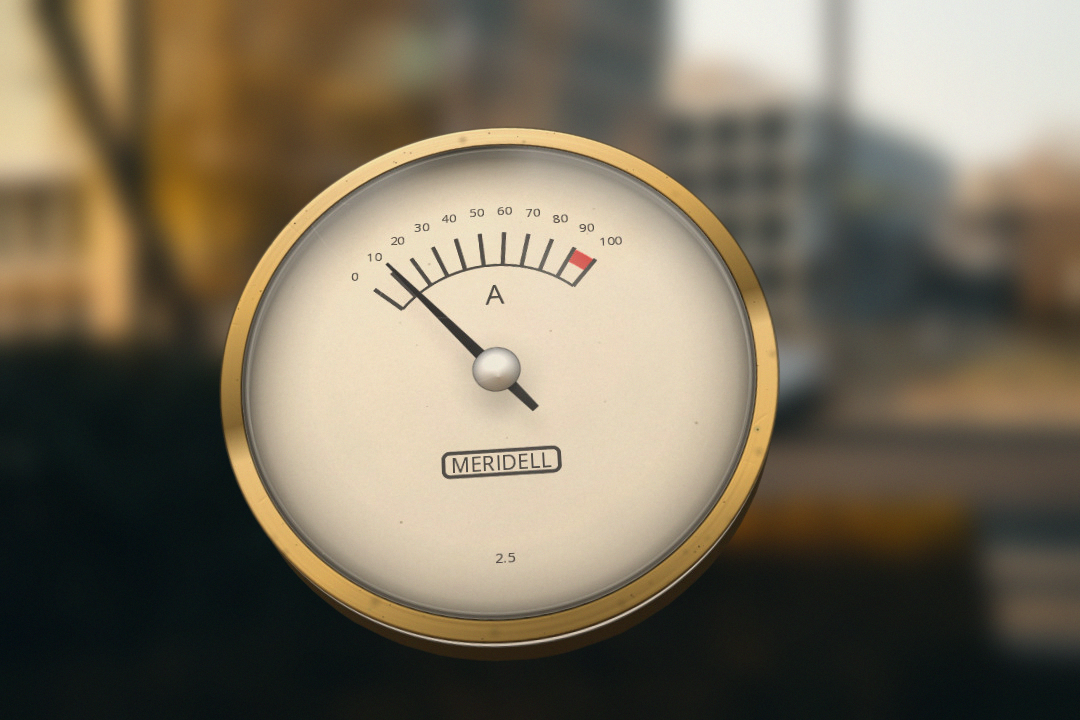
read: 10 A
